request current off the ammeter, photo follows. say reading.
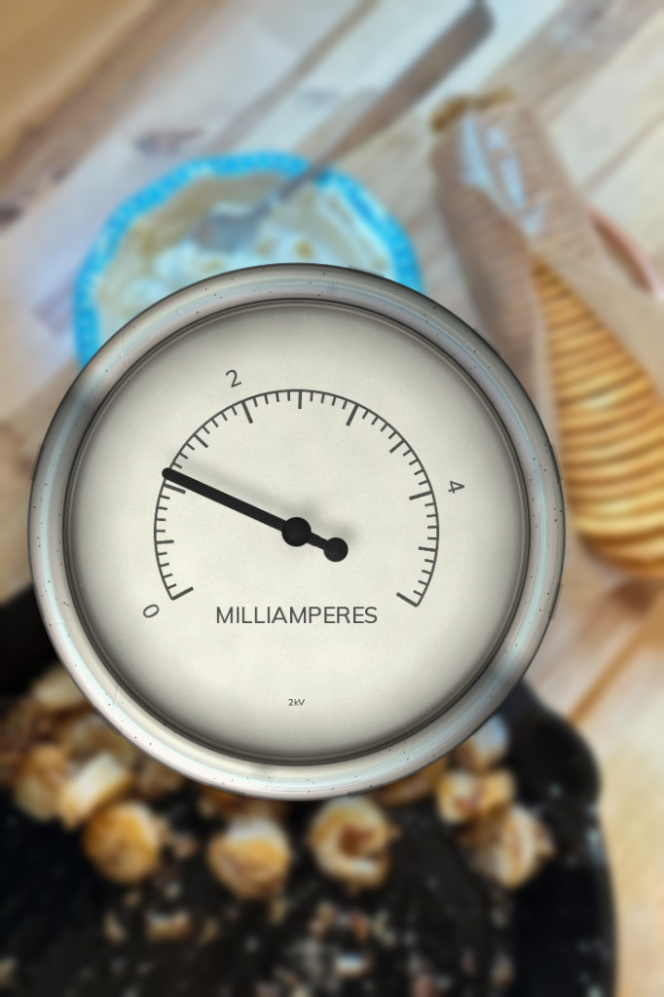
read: 1.1 mA
